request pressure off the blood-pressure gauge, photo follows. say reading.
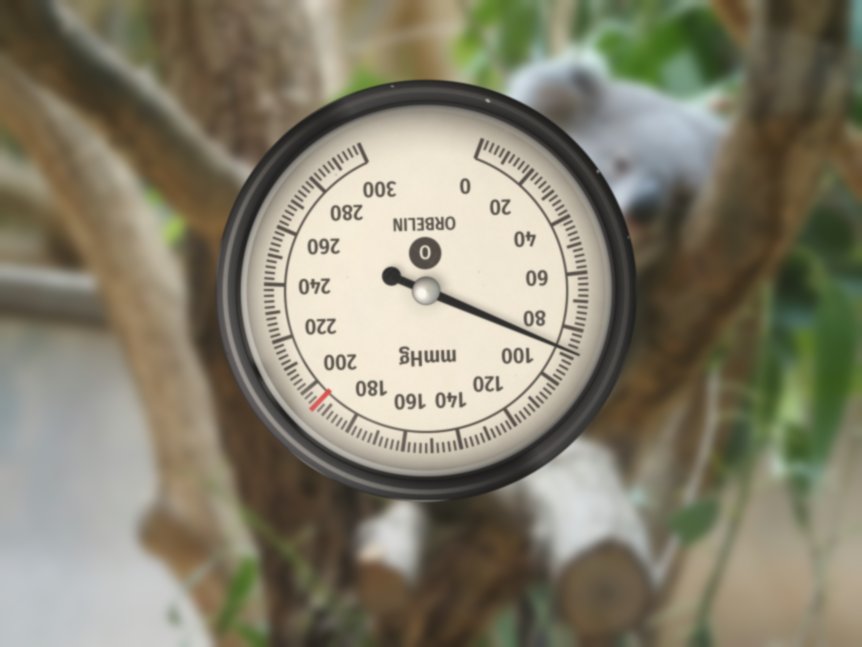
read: 88 mmHg
